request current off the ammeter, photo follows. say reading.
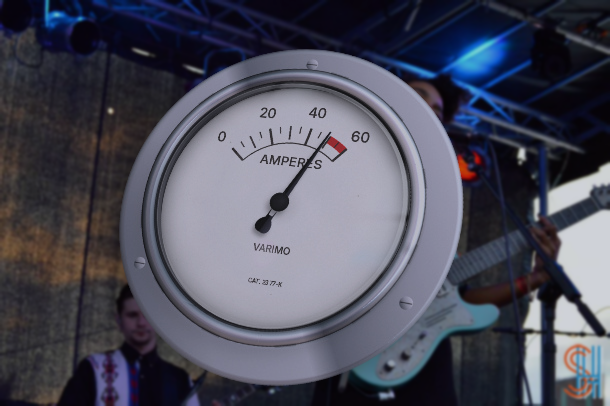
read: 50 A
